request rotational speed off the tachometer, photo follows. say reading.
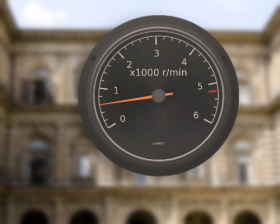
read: 600 rpm
